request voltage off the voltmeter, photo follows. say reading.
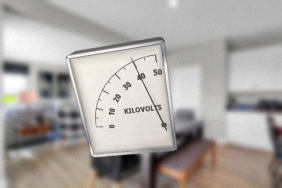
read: 40 kV
